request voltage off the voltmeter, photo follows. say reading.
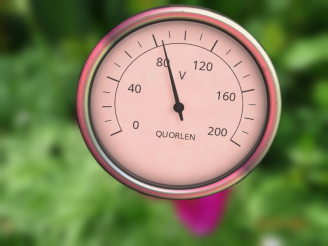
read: 85 V
